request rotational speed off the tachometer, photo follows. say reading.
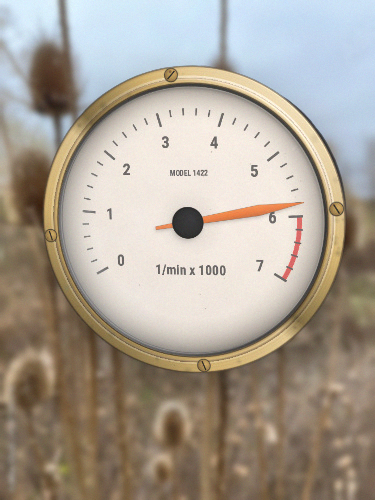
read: 5800 rpm
